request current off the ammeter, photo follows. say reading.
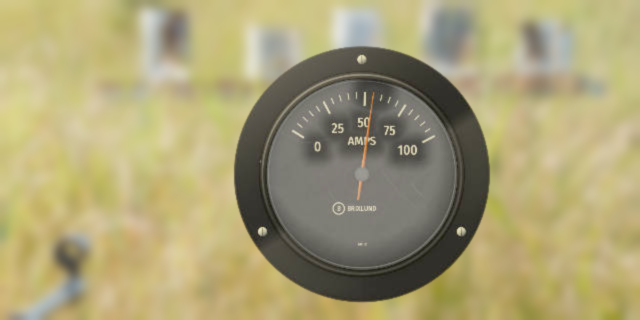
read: 55 A
